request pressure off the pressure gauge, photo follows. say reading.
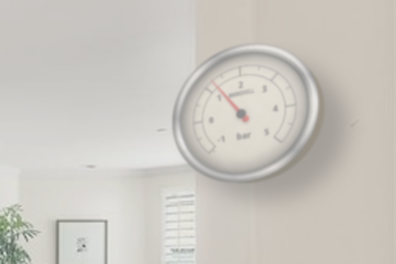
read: 1.25 bar
